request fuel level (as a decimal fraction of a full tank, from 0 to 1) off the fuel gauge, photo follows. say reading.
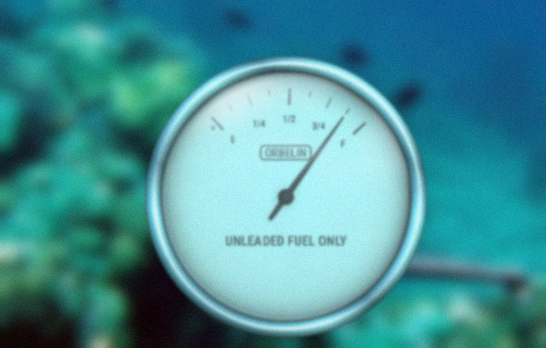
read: 0.875
